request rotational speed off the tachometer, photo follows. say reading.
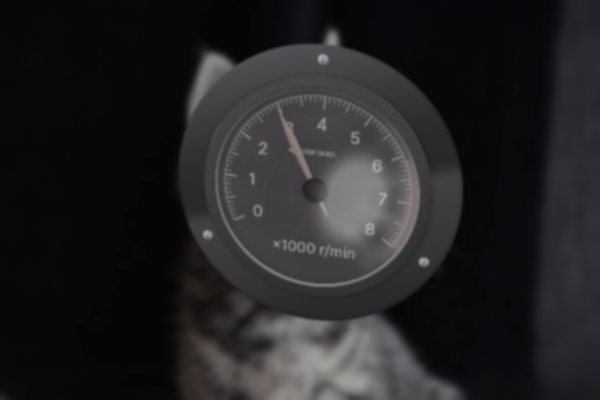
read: 3000 rpm
